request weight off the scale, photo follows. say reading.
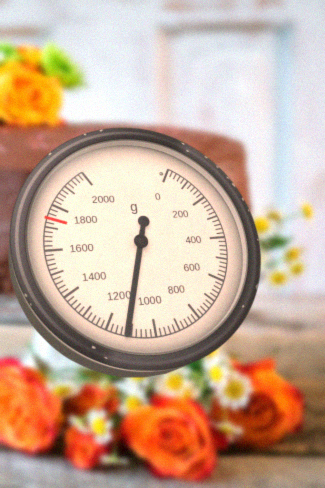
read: 1120 g
